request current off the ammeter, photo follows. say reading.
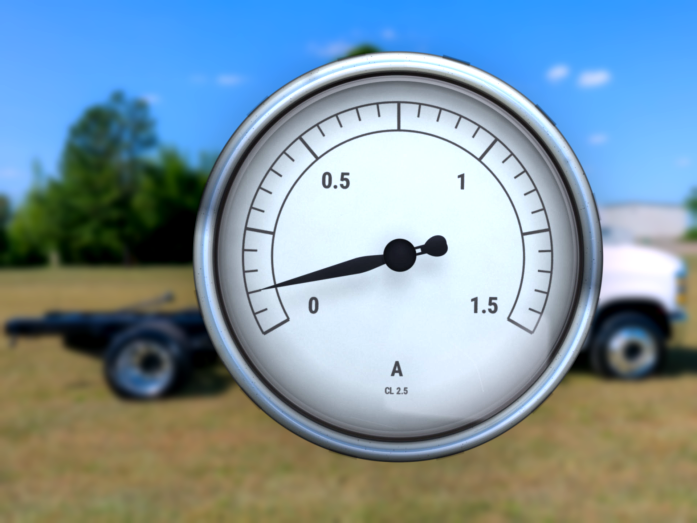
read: 0.1 A
